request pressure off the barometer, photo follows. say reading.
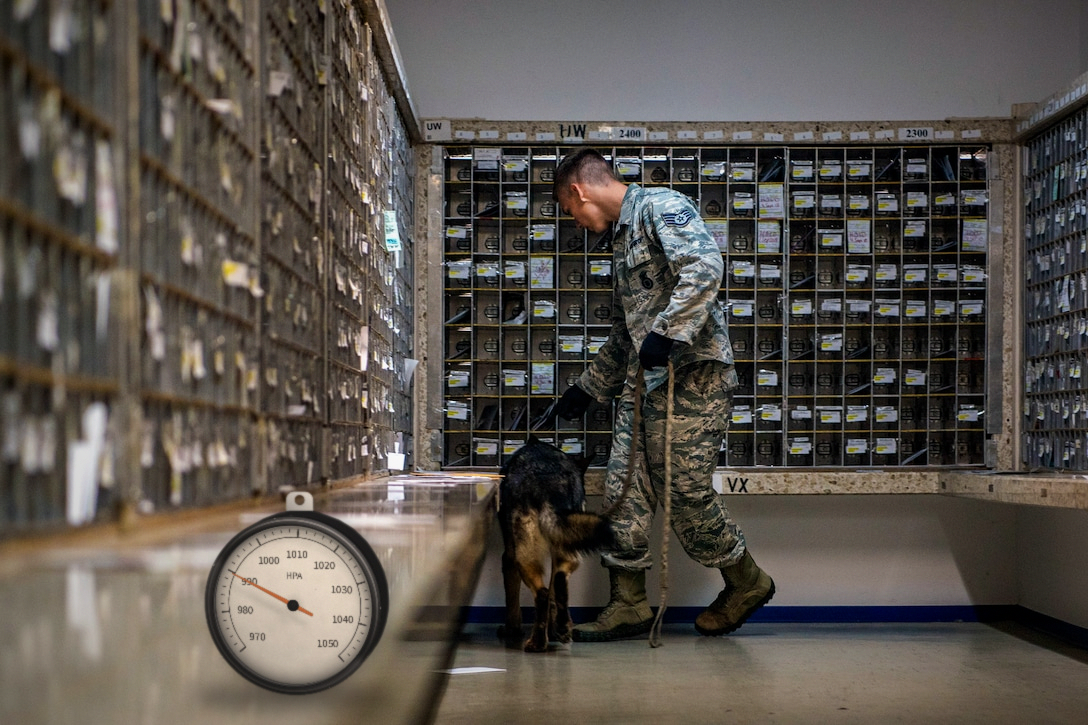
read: 990 hPa
